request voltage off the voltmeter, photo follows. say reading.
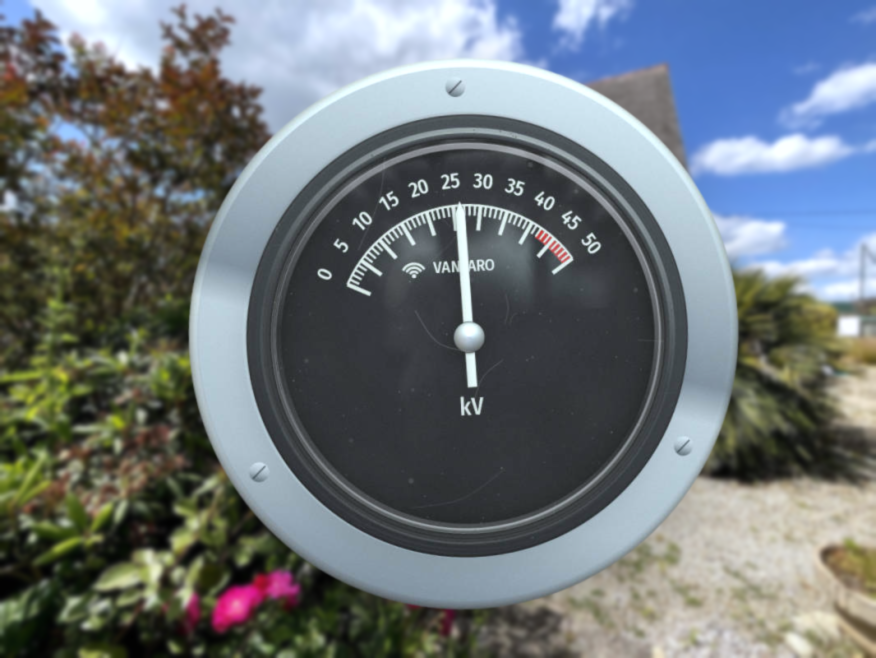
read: 26 kV
